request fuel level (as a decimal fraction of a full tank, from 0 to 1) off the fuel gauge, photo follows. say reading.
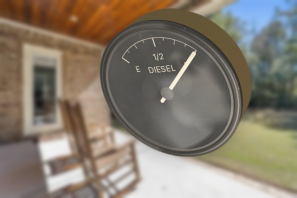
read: 1
